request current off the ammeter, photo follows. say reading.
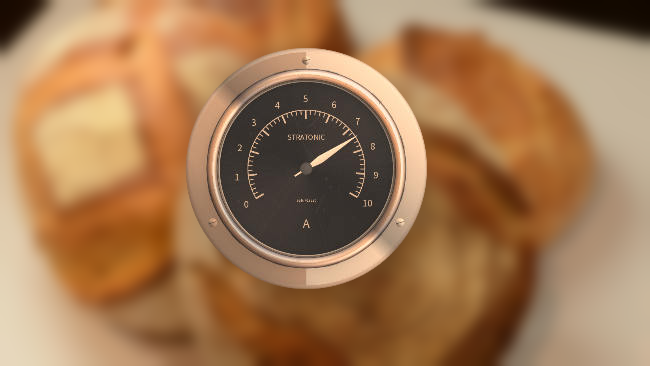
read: 7.4 A
